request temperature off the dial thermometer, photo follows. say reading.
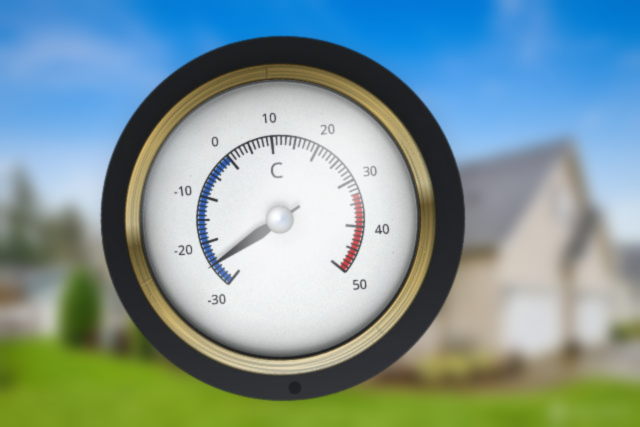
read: -25 °C
